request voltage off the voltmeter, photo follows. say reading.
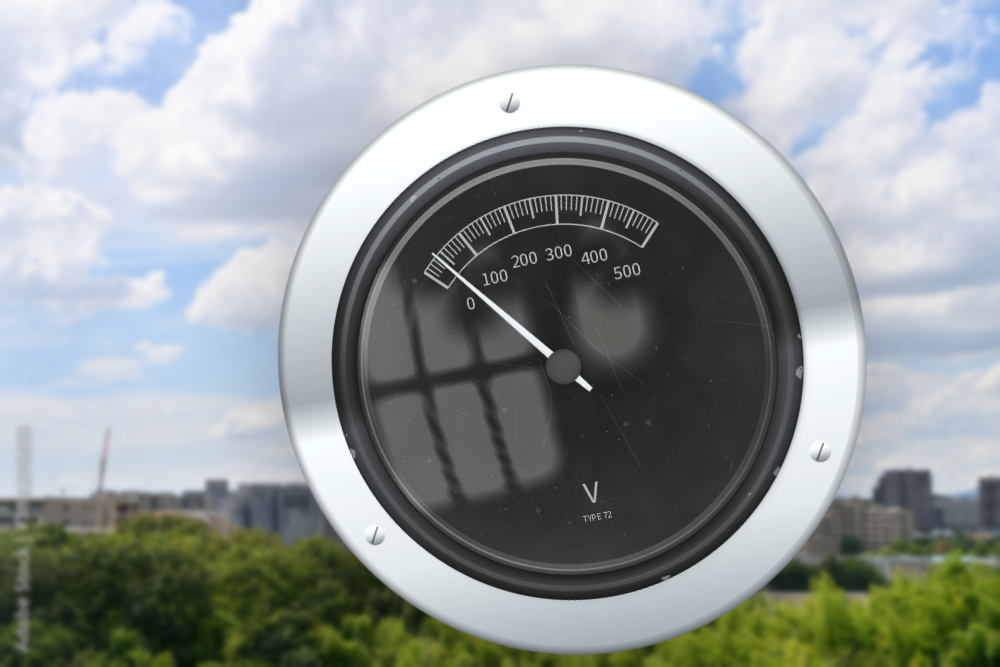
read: 40 V
